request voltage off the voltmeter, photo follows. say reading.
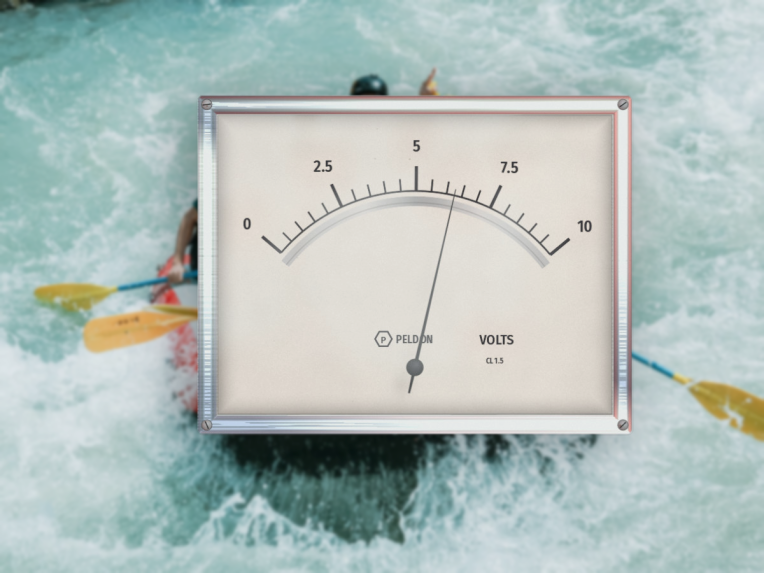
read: 6.25 V
